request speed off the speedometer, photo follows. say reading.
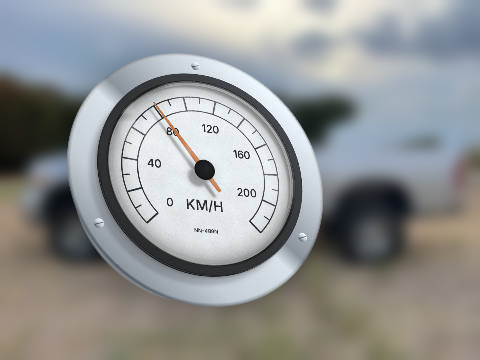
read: 80 km/h
